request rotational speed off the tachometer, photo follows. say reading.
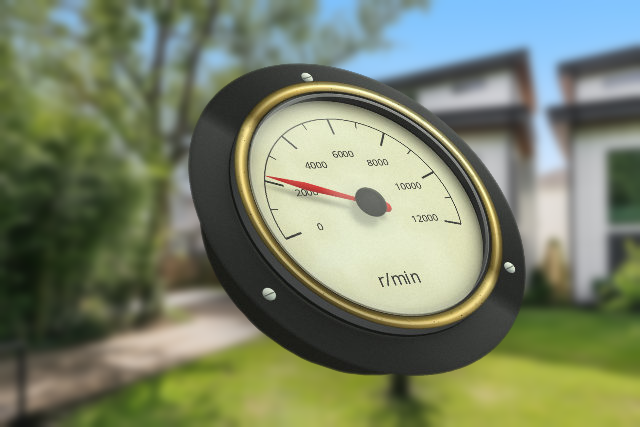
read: 2000 rpm
